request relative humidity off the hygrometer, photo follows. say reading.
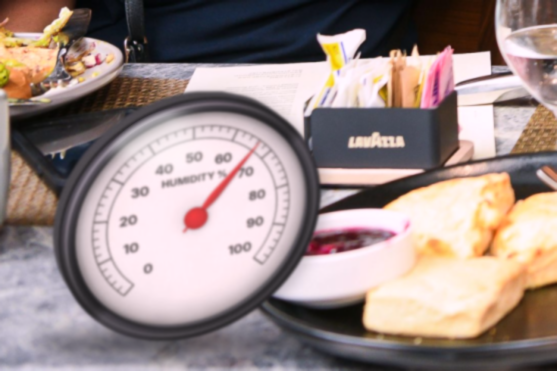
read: 66 %
